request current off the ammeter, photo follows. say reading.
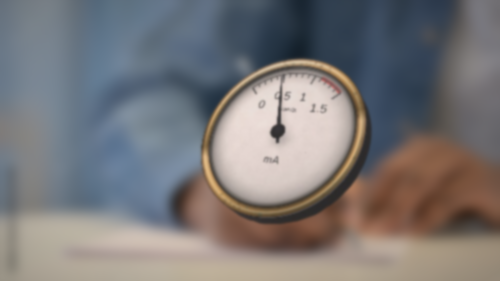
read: 0.5 mA
